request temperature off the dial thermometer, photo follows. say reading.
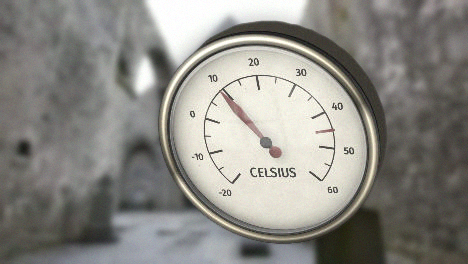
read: 10 °C
